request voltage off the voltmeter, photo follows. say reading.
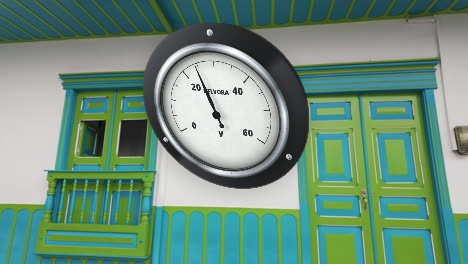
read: 25 V
